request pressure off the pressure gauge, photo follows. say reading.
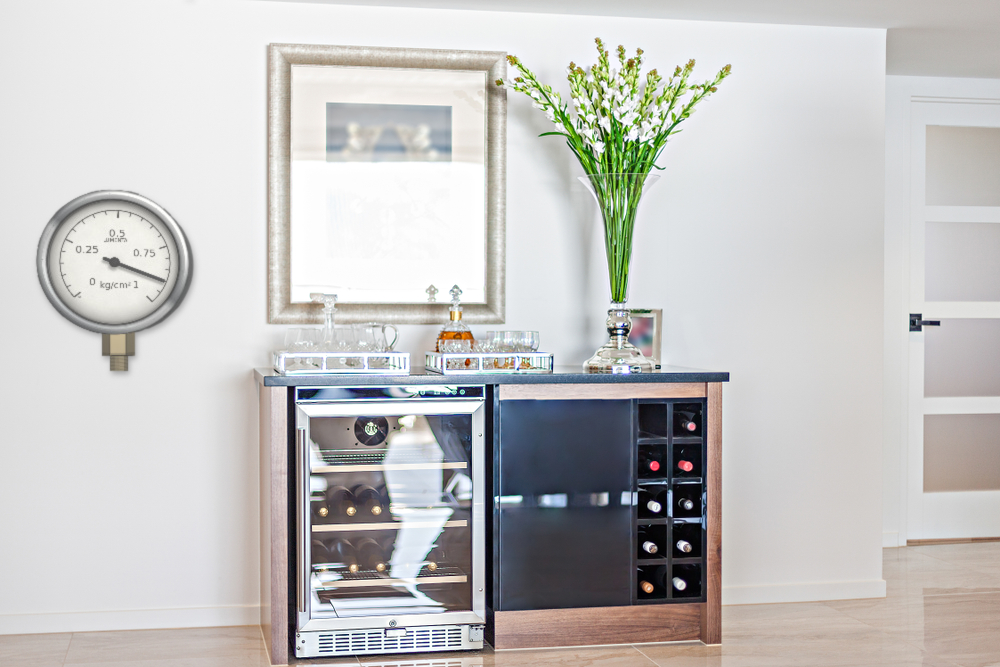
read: 0.9 kg/cm²
